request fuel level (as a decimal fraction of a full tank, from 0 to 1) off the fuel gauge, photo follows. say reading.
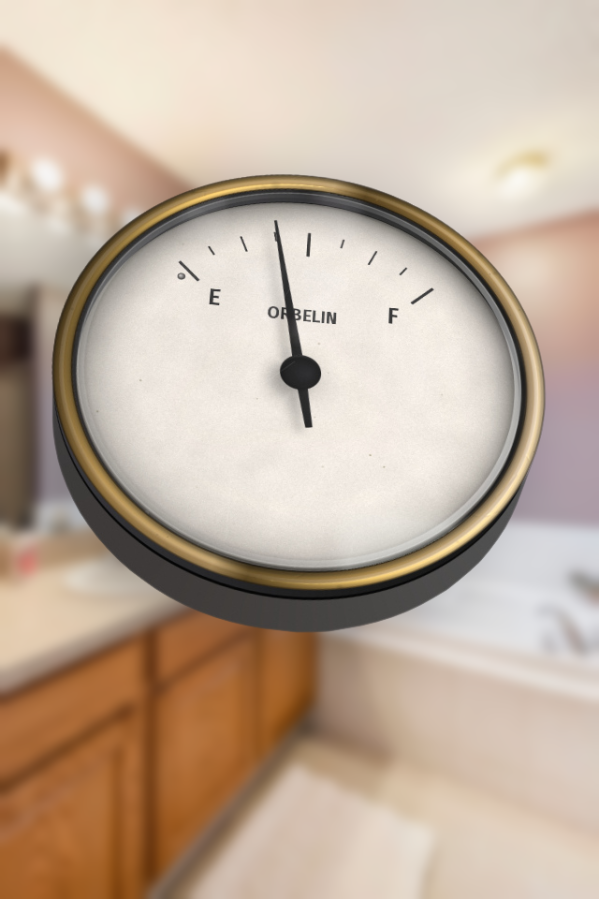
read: 0.375
